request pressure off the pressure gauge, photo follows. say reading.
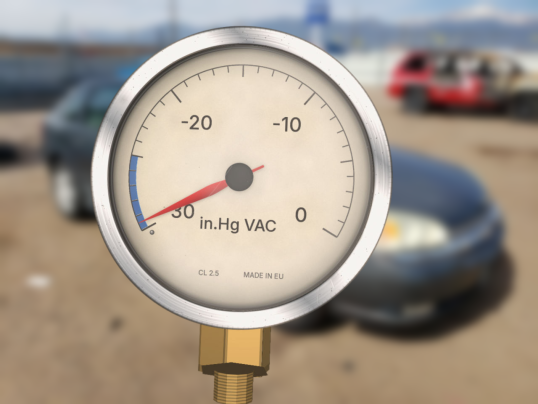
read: -29.5 inHg
